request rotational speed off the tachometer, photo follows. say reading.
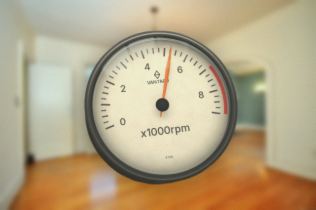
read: 5250 rpm
